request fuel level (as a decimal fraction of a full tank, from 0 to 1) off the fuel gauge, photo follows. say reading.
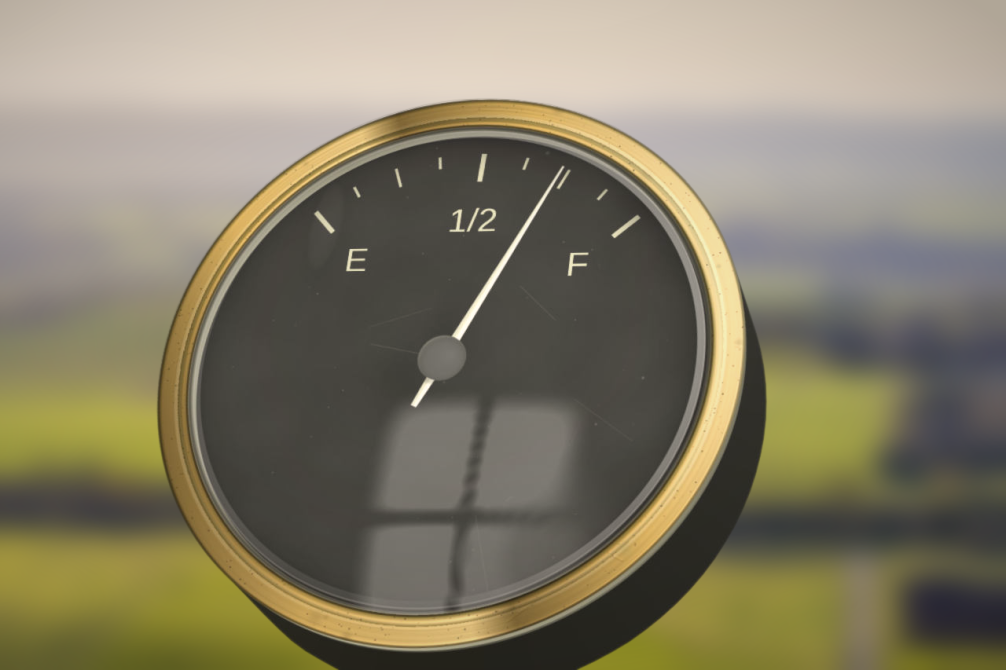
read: 0.75
